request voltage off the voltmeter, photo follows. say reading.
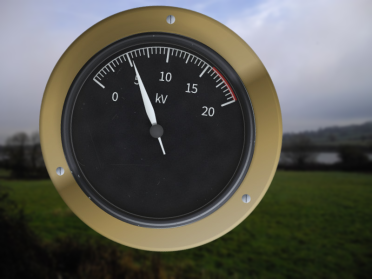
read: 5.5 kV
